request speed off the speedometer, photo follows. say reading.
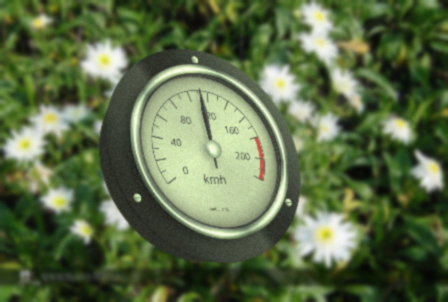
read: 110 km/h
